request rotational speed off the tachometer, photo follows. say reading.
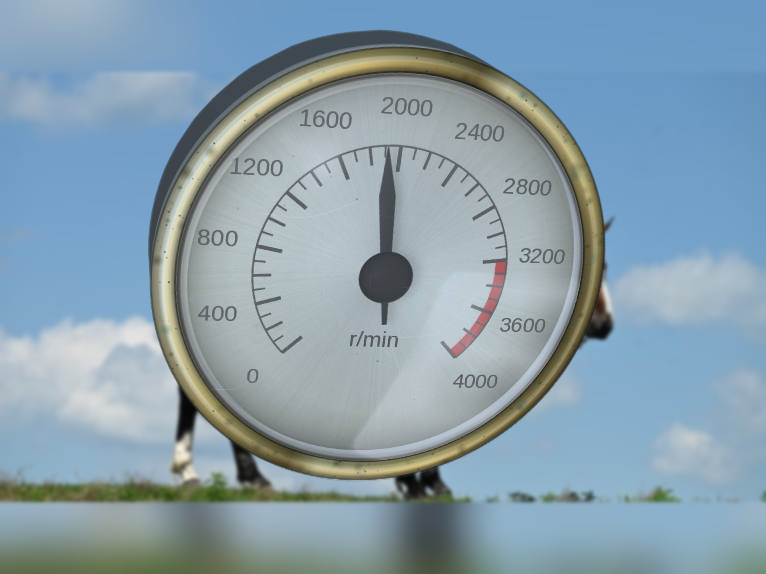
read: 1900 rpm
